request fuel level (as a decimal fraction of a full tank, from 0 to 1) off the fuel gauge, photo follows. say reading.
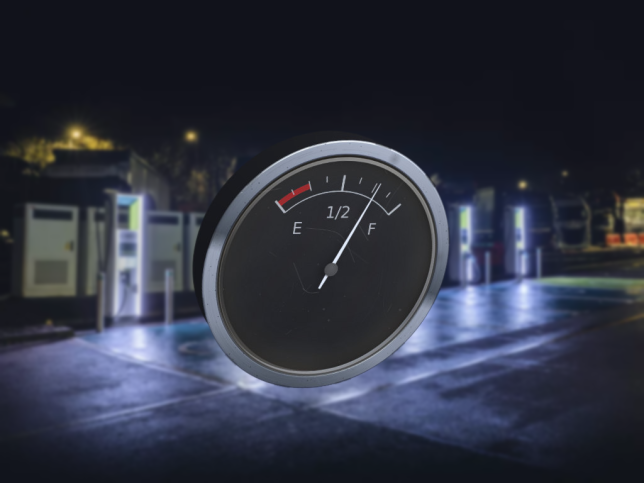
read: 0.75
